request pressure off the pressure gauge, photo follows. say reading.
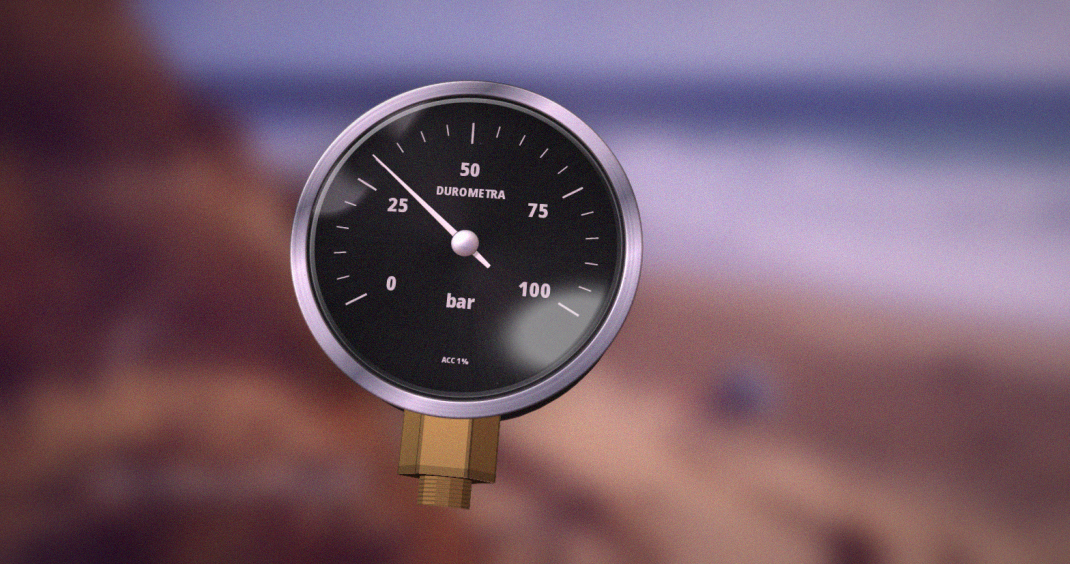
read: 30 bar
